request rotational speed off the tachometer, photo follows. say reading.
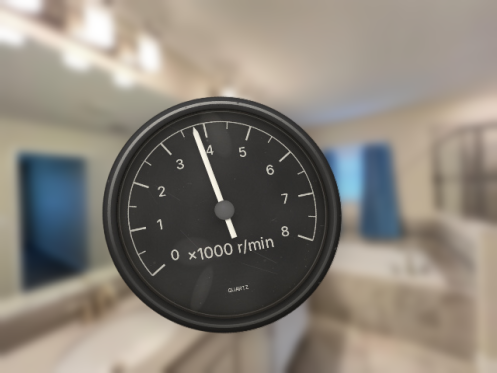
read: 3750 rpm
